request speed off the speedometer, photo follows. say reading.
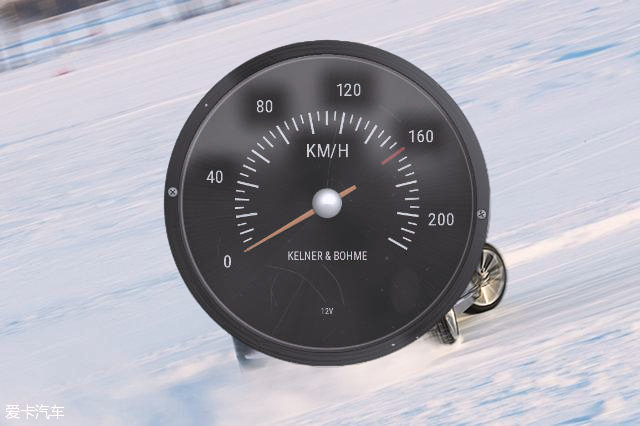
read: 0 km/h
